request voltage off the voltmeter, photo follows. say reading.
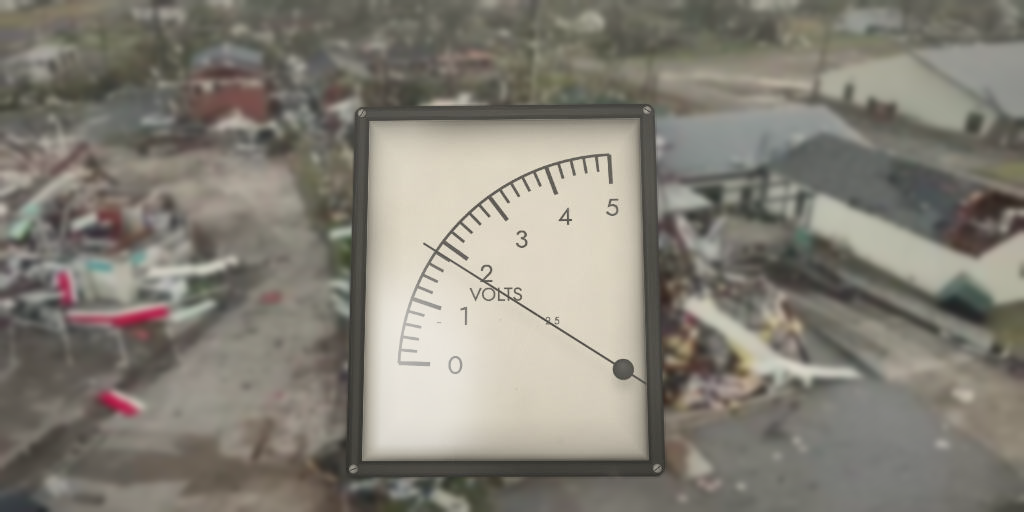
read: 1.8 V
